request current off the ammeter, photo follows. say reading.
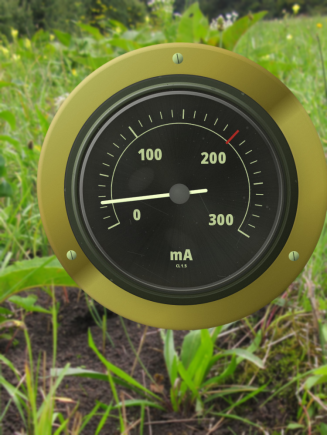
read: 25 mA
